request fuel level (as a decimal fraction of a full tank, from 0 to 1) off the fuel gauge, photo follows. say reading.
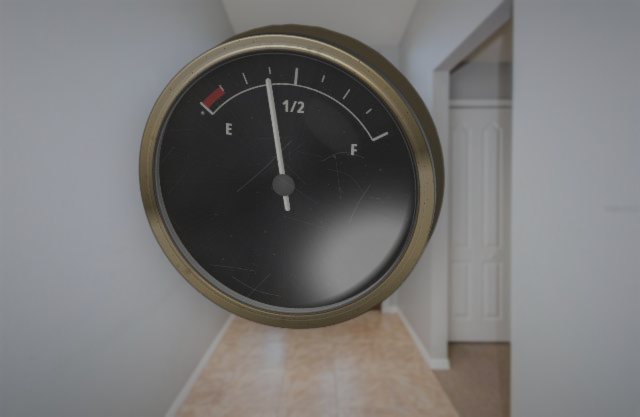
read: 0.375
